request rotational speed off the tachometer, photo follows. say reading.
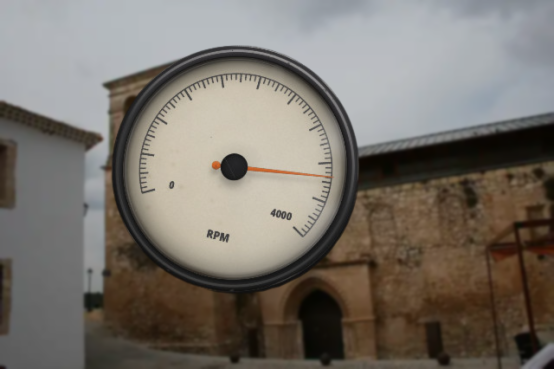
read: 3350 rpm
